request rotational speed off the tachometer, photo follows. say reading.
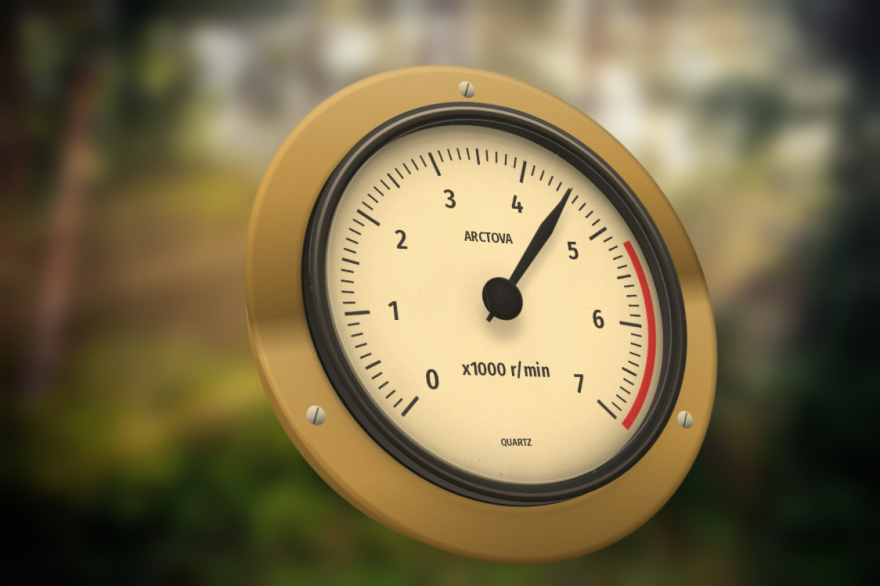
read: 4500 rpm
